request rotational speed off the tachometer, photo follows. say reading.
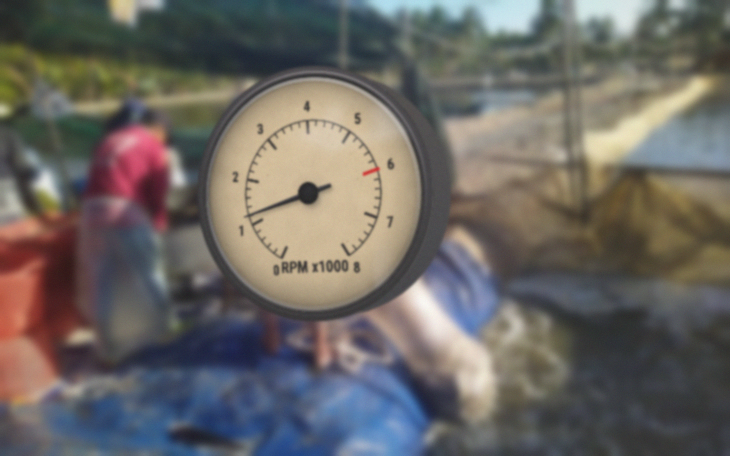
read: 1200 rpm
